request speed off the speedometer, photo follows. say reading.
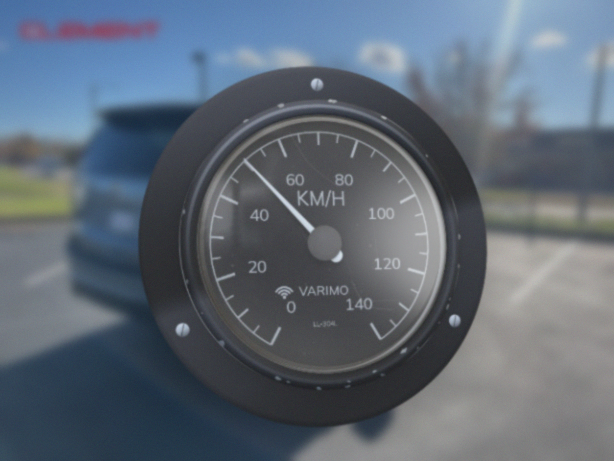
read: 50 km/h
